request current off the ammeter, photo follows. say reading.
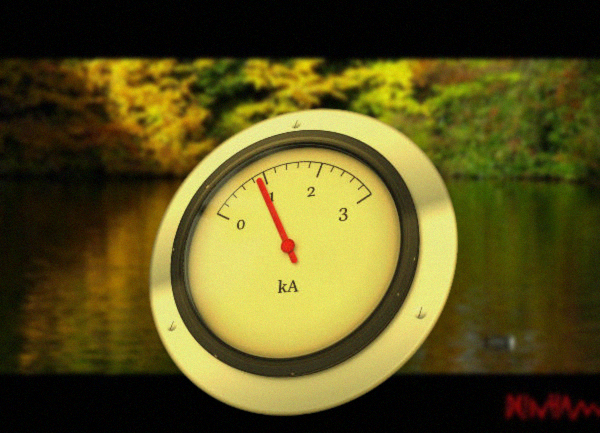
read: 0.9 kA
